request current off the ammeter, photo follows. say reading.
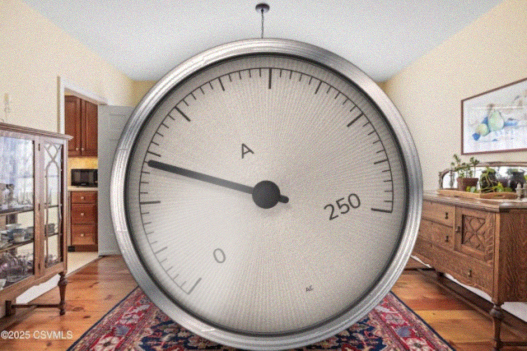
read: 70 A
